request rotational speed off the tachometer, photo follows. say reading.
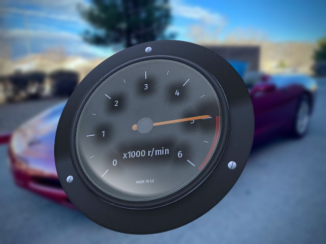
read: 5000 rpm
